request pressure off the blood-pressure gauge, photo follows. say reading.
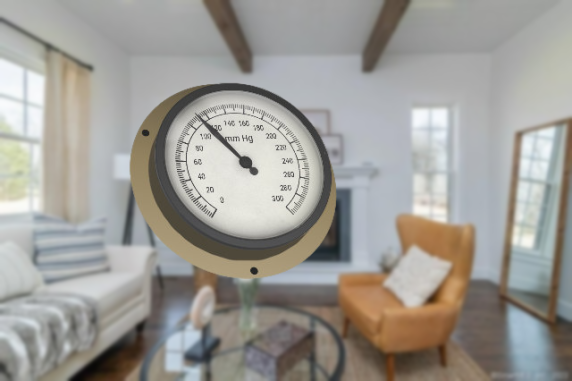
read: 110 mmHg
